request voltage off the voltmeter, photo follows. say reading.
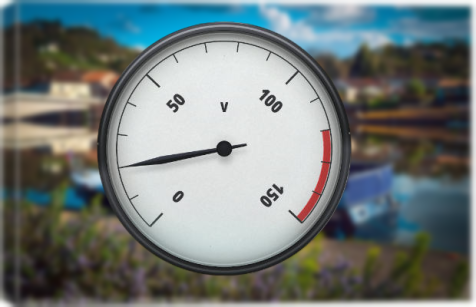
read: 20 V
